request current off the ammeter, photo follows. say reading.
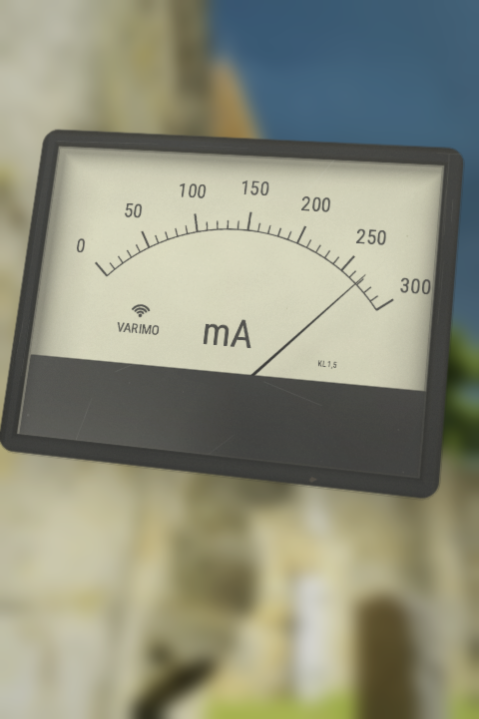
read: 270 mA
